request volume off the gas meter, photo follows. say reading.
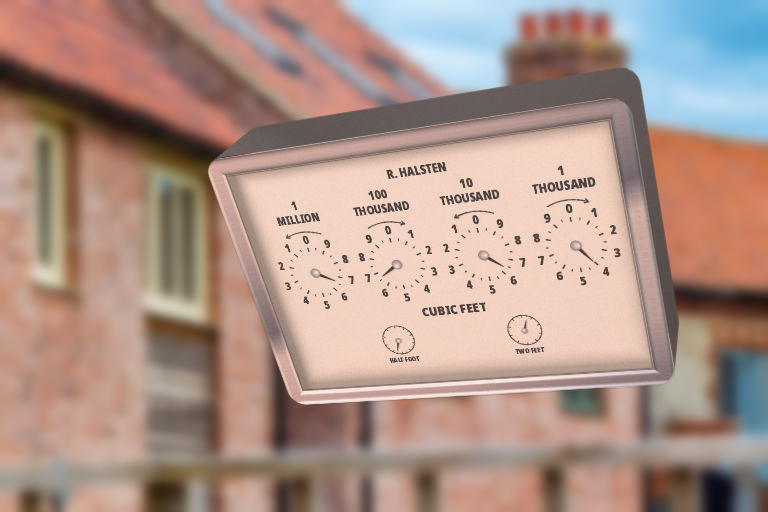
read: 666400 ft³
